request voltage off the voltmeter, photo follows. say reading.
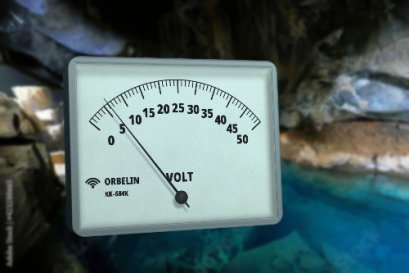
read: 6 V
